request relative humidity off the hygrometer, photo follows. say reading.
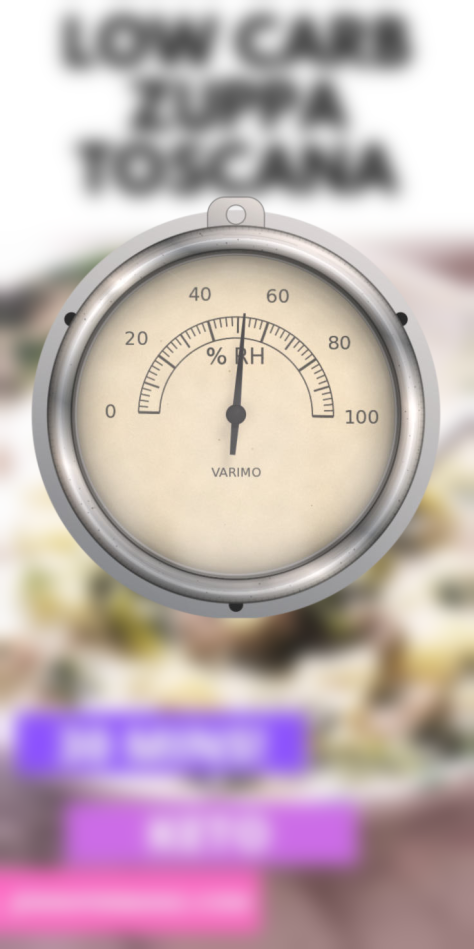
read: 52 %
